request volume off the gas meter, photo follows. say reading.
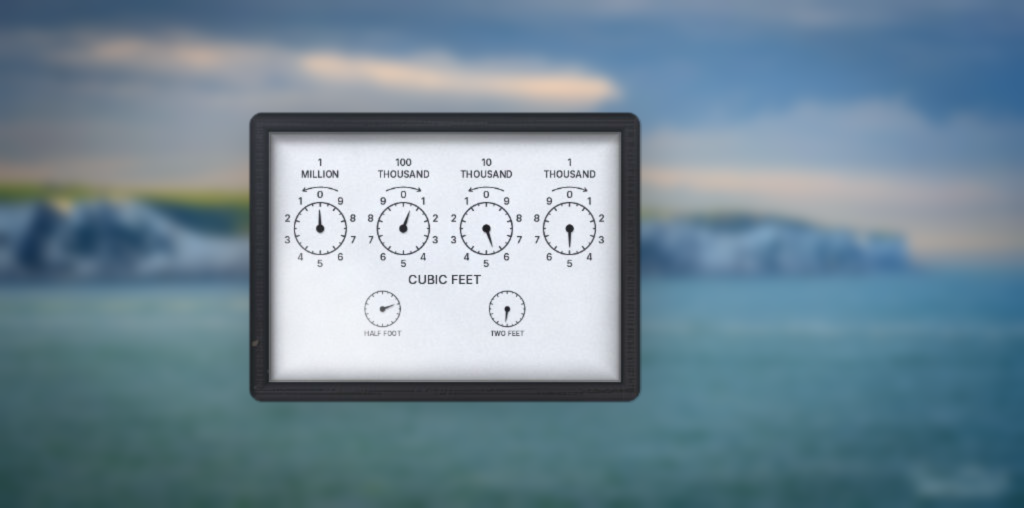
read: 5500 ft³
